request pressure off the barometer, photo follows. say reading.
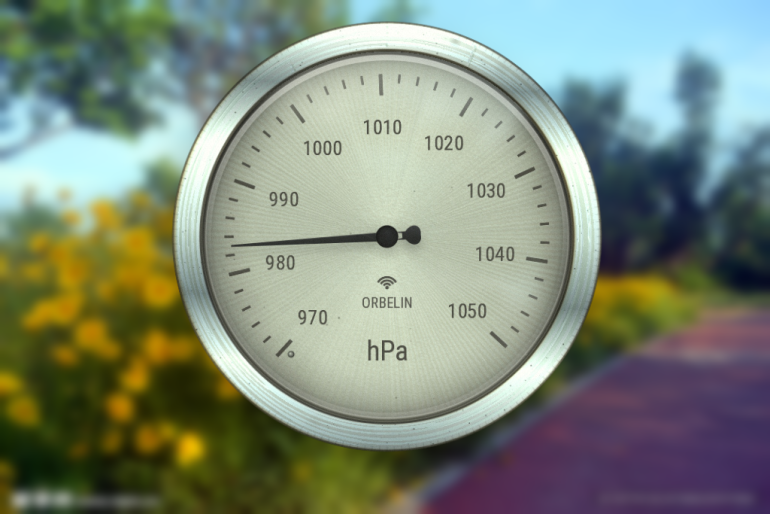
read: 983 hPa
